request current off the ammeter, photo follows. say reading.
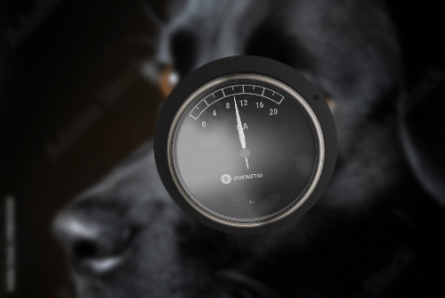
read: 10 mA
